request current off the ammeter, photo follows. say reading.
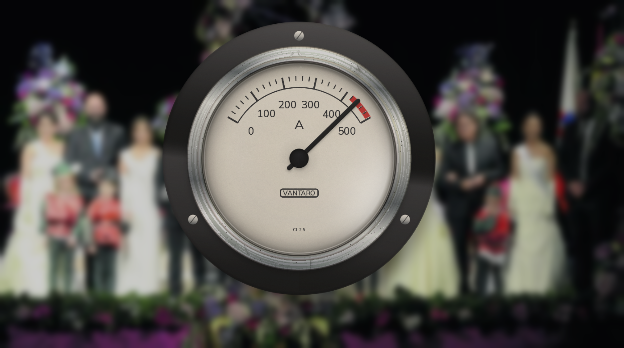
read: 440 A
